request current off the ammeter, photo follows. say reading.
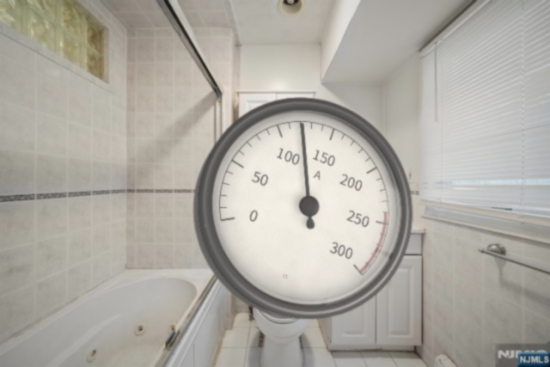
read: 120 A
